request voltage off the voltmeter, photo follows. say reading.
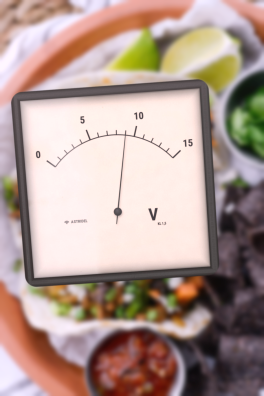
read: 9 V
